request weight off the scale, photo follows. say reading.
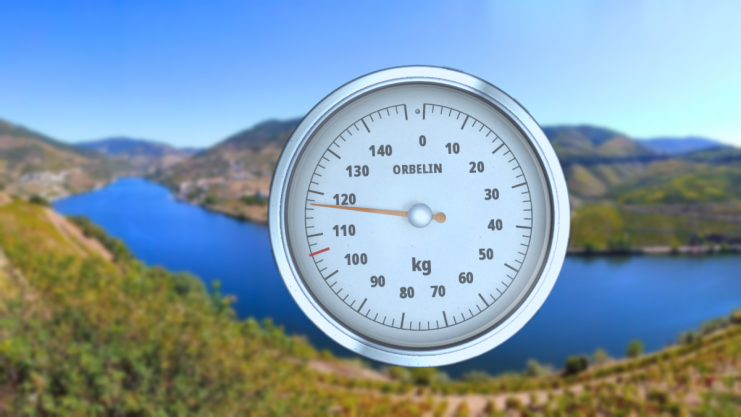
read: 117 kg
